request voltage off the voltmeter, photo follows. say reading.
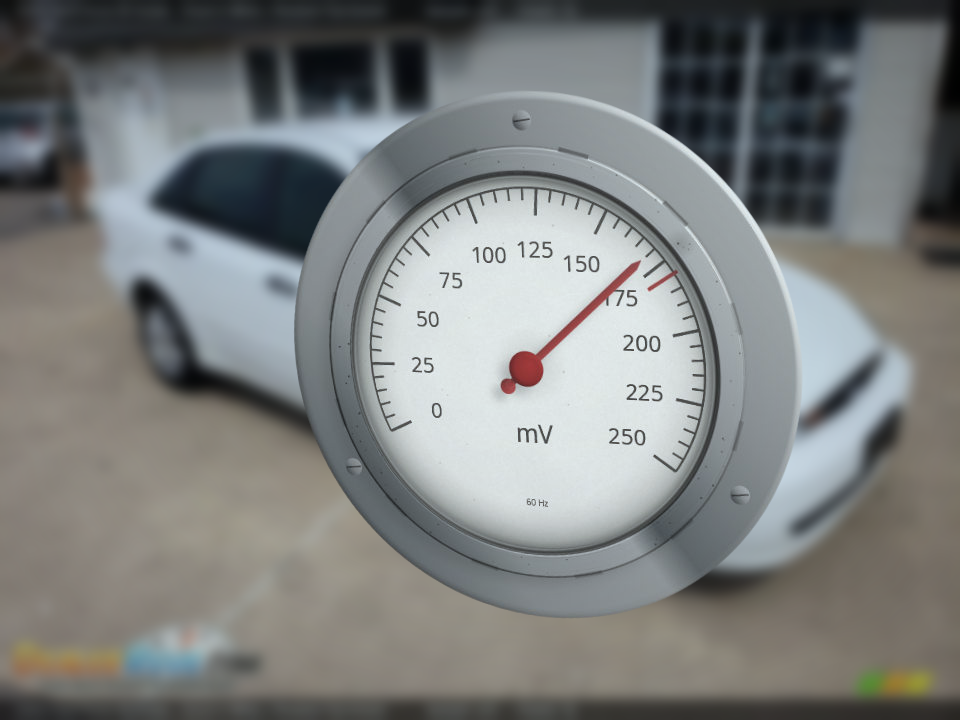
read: 170 mV
